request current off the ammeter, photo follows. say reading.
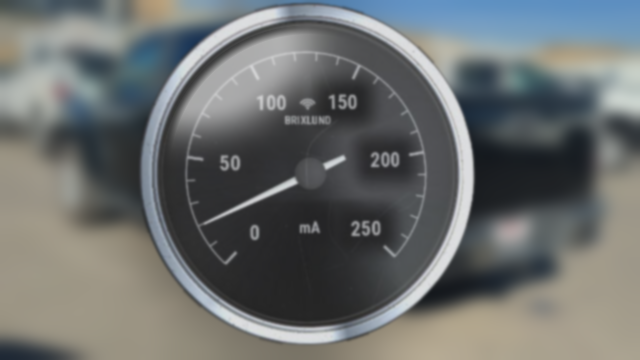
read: 20 mA
